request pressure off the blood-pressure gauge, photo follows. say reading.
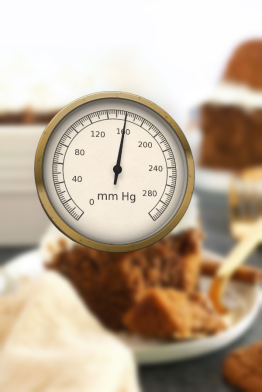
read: 160 mmHg
